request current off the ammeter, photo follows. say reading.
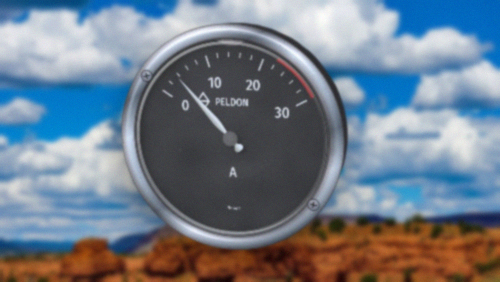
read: 4 A
